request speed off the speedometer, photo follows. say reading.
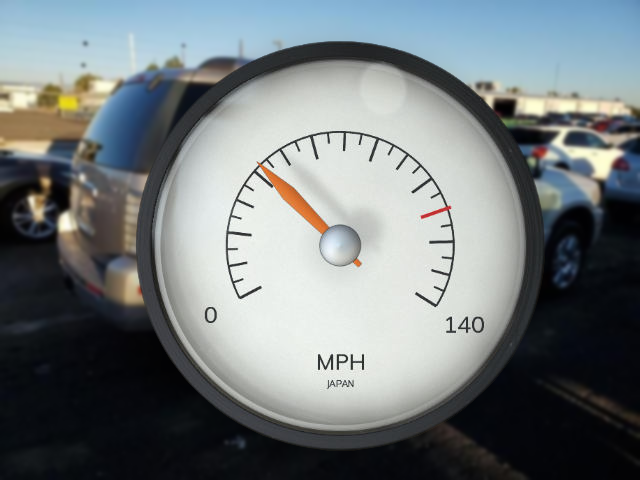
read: 42.5 mph
